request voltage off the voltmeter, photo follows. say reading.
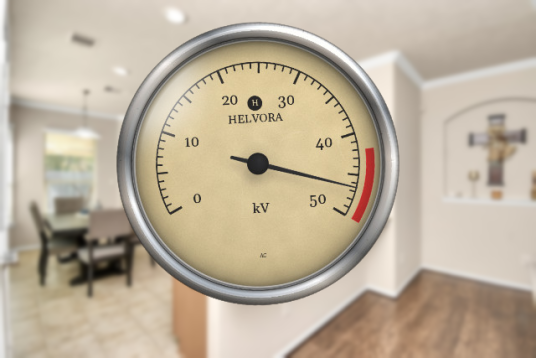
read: 46.5 kV
